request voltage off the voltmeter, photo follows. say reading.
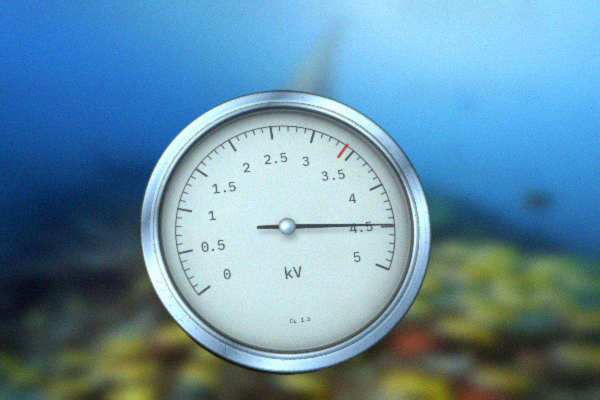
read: 4.5 kV
